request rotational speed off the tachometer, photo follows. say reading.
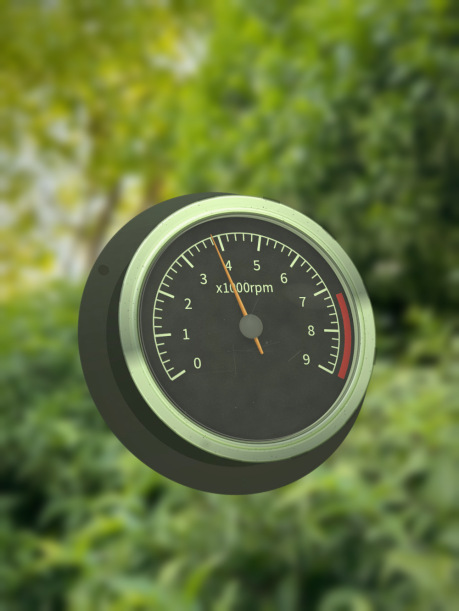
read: 3800 rpm
